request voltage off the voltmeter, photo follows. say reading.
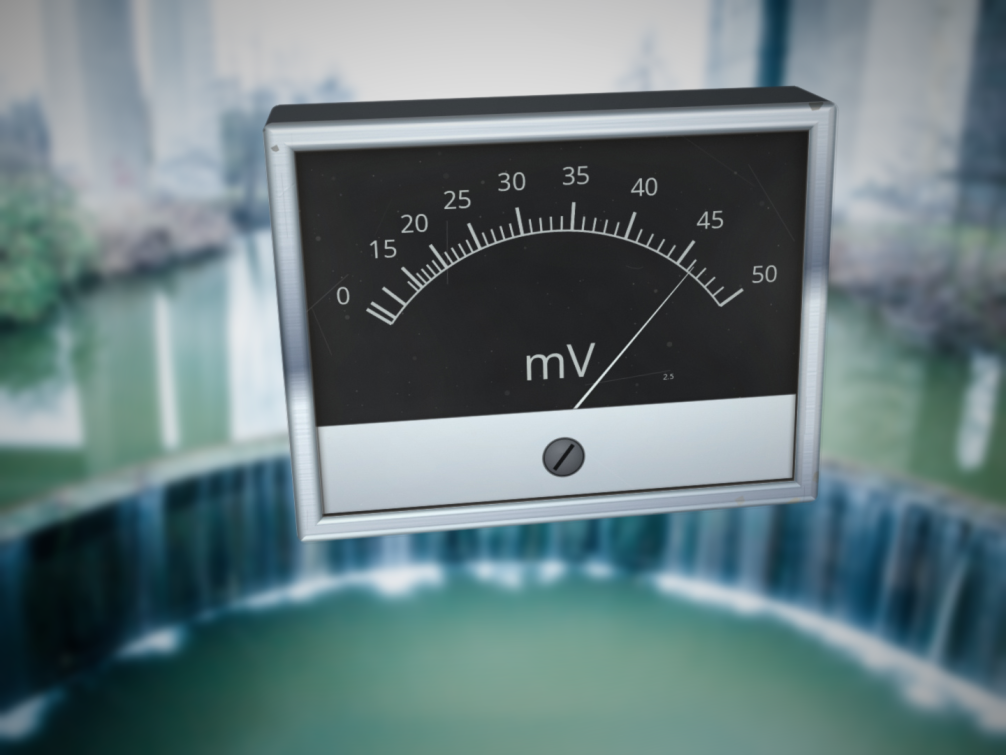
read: 46 mV
